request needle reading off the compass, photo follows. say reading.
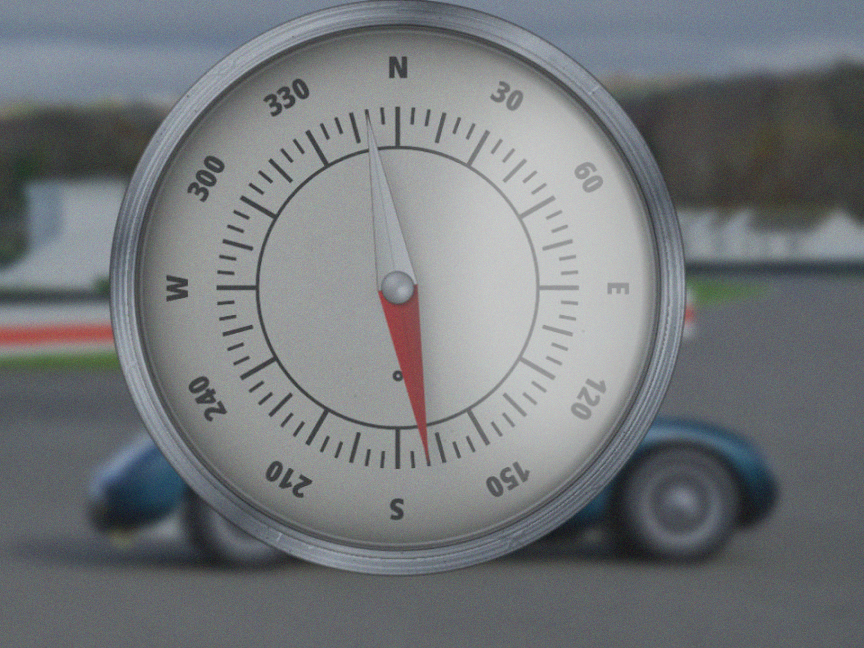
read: 170 °
